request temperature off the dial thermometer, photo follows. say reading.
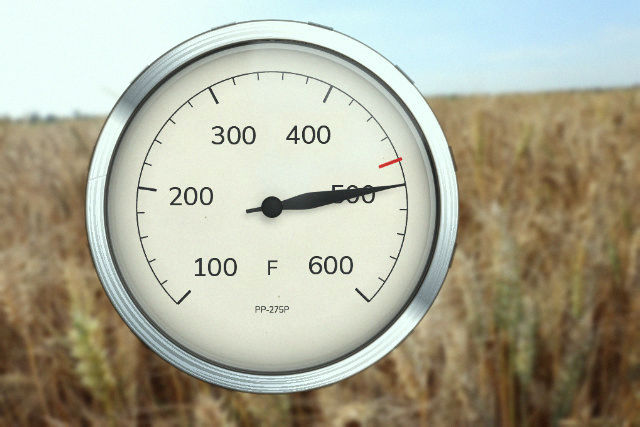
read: 500 °F
